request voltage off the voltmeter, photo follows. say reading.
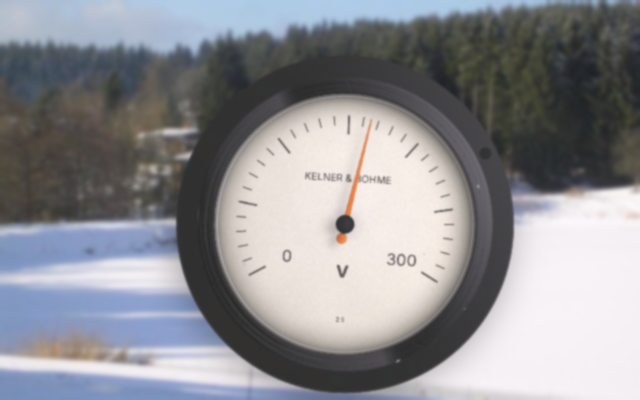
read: 165 V
